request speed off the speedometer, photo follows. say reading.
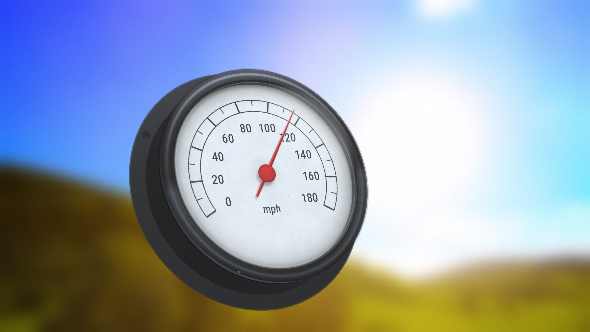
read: 115 mph
